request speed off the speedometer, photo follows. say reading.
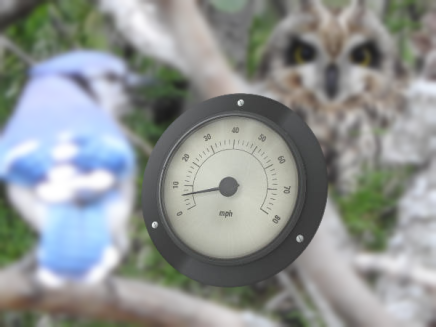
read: 6 mph
